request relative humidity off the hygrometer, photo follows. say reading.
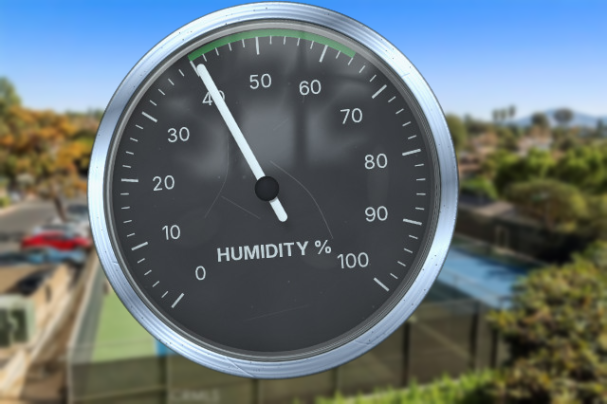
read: 41 %
